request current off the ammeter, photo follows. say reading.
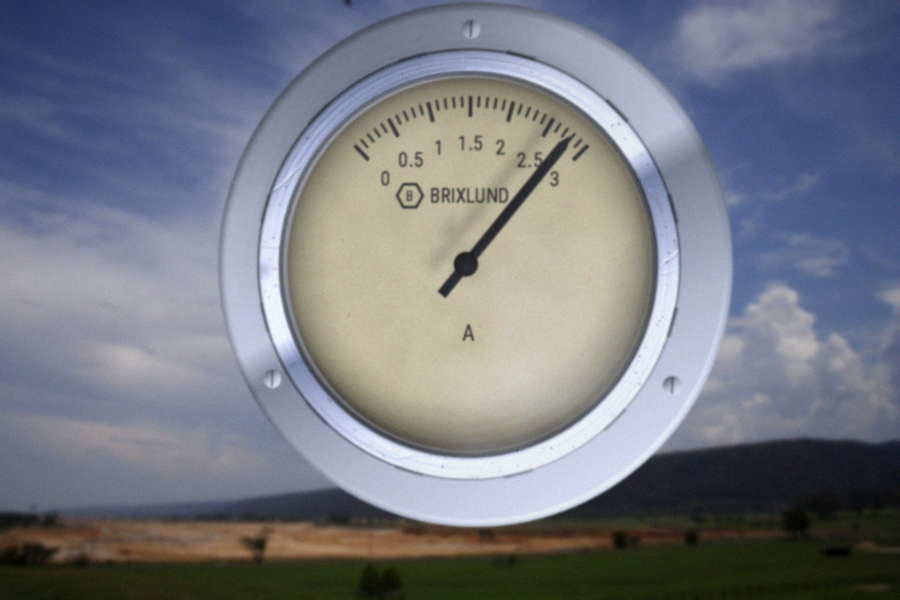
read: 2.8 A
